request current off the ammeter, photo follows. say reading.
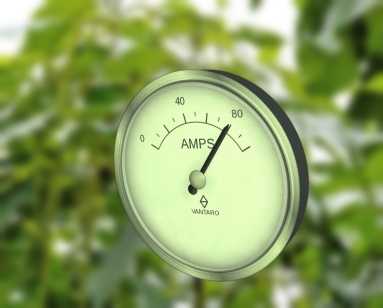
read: 80 A
